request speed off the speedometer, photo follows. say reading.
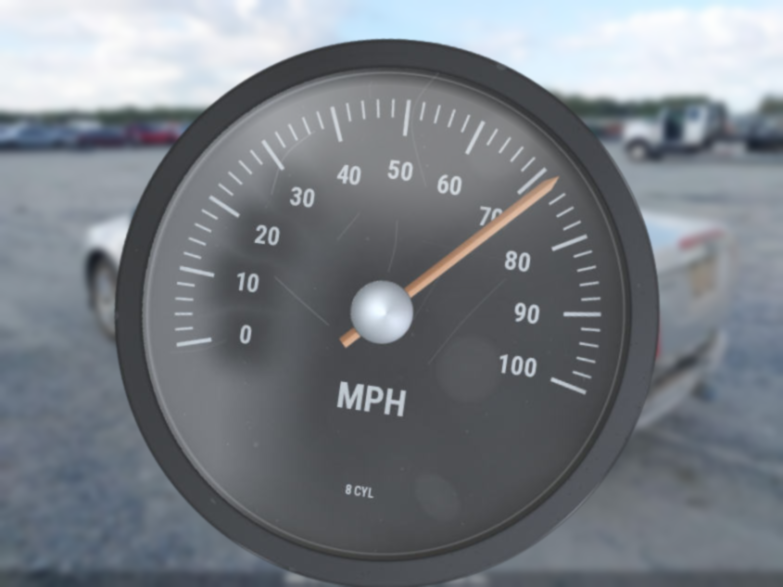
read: 72 mph
